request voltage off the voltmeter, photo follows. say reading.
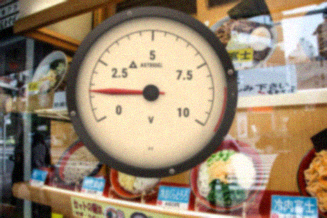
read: 1.25 V
